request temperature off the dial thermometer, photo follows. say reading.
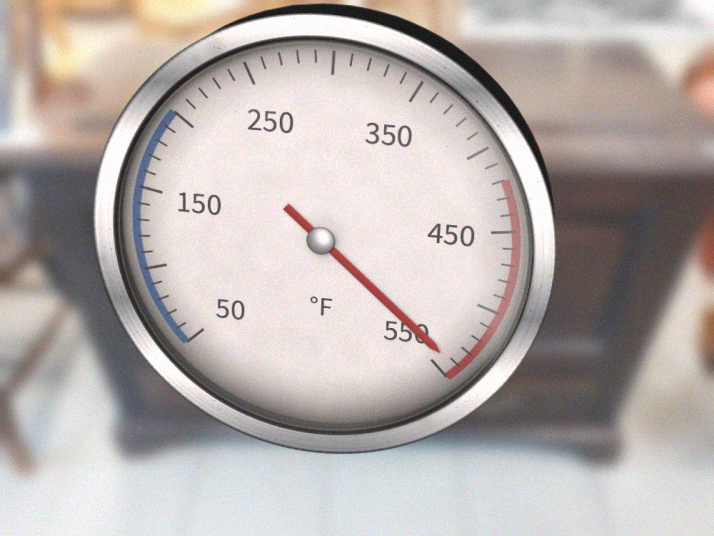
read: 540 °F
